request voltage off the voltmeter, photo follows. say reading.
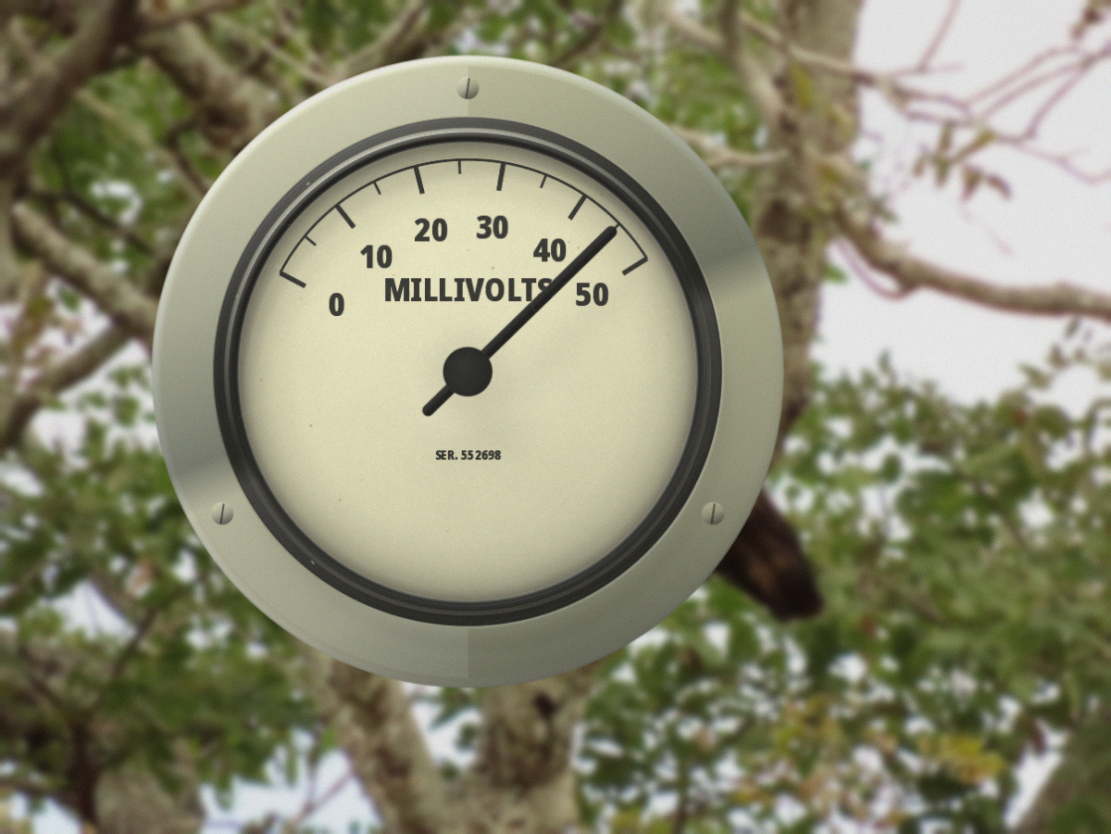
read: 45 mV
